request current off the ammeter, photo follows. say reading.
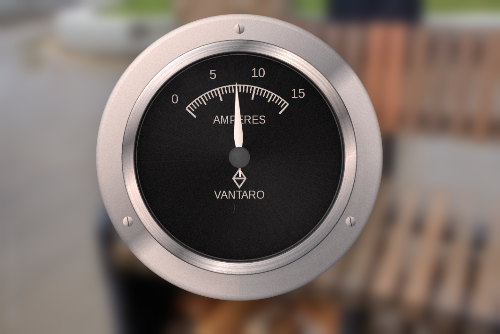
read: 7.5 A
